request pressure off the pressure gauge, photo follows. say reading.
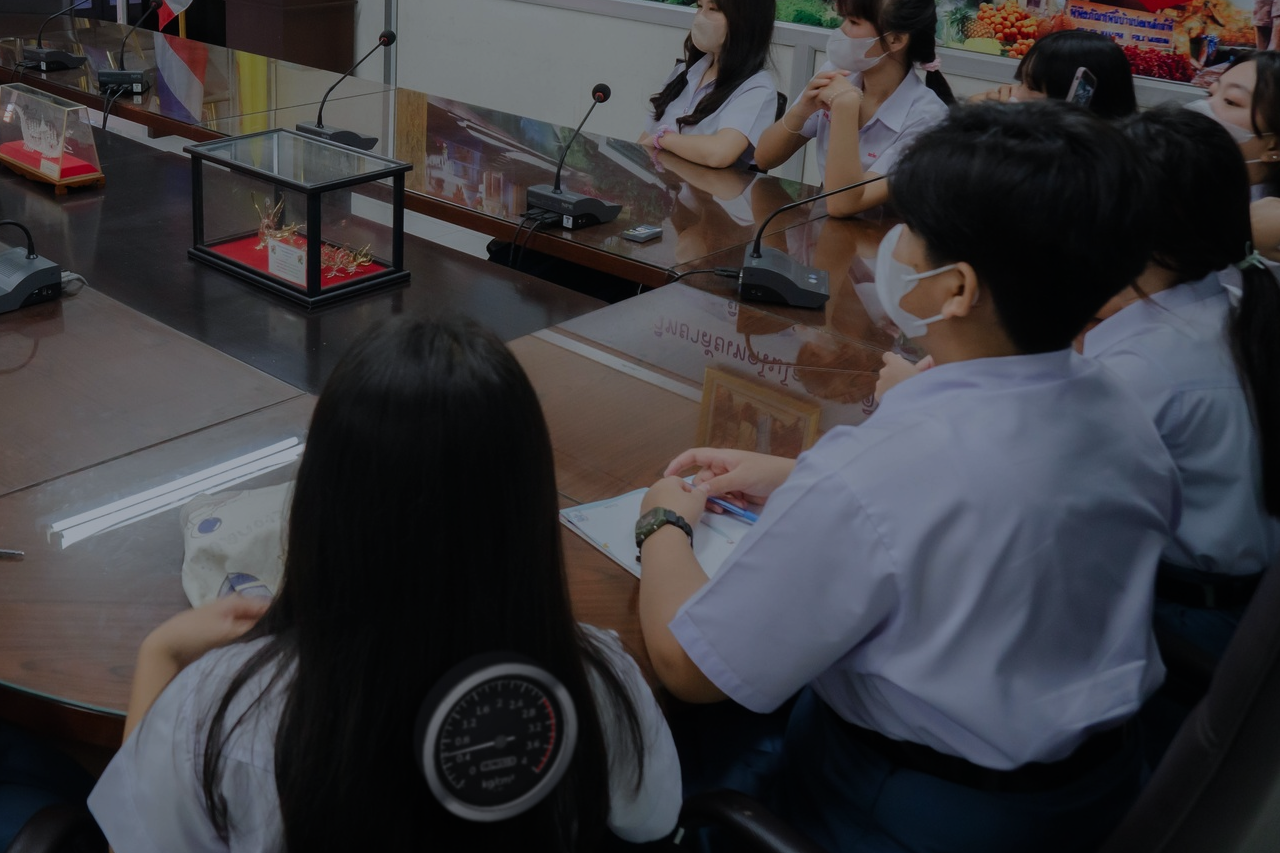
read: 0.6 kg/cm²
